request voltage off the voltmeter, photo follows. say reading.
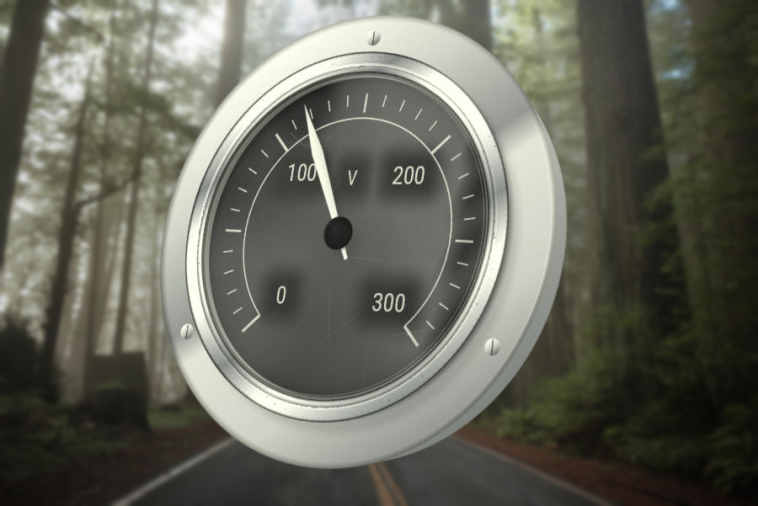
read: 120 V
